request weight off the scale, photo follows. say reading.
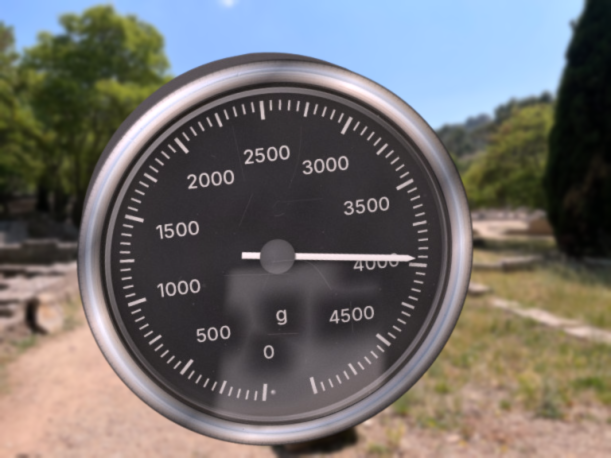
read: 3950 g
